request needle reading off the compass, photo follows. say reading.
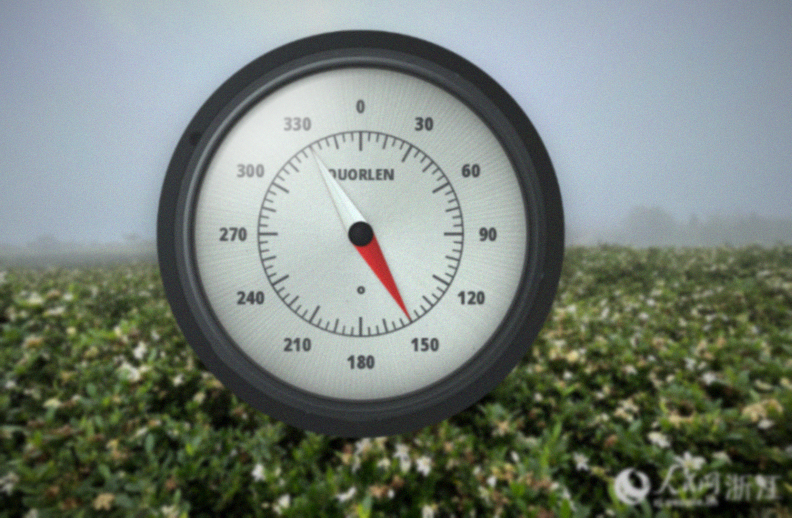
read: 150 °
